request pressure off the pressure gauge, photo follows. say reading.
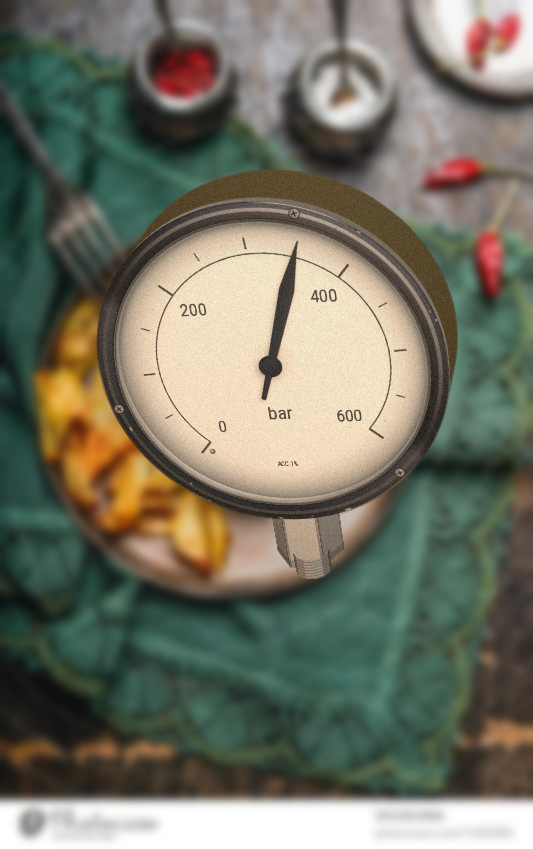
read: 350 bar
